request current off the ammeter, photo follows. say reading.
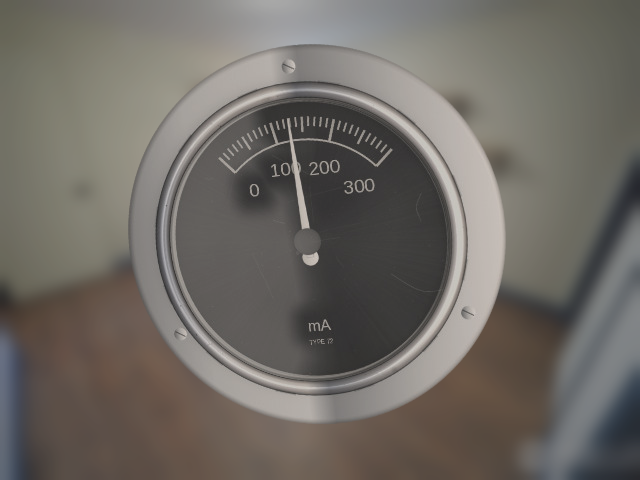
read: 130 mA
